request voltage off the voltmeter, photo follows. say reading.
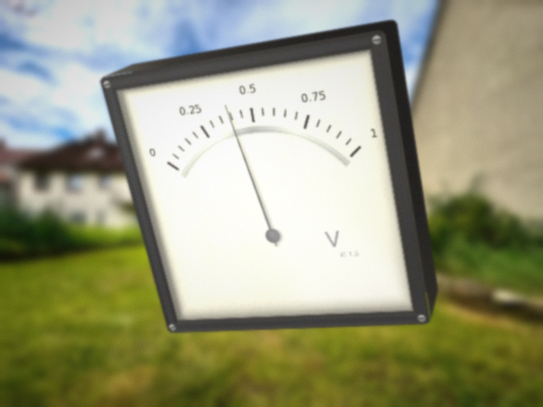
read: 0.4 V
